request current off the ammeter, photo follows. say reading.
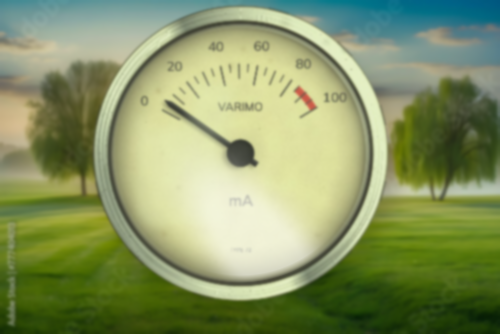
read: 5 mA
